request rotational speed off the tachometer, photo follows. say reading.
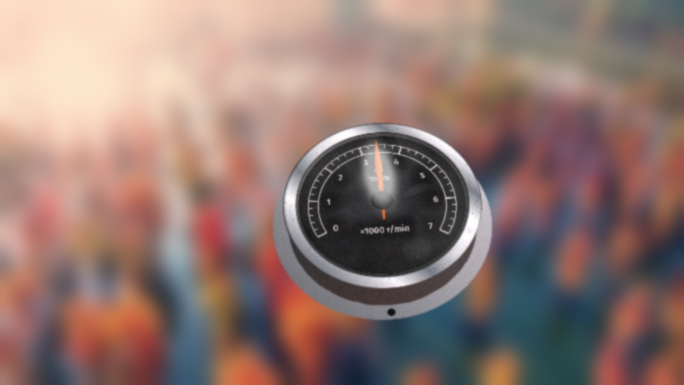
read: 3400 rpm
